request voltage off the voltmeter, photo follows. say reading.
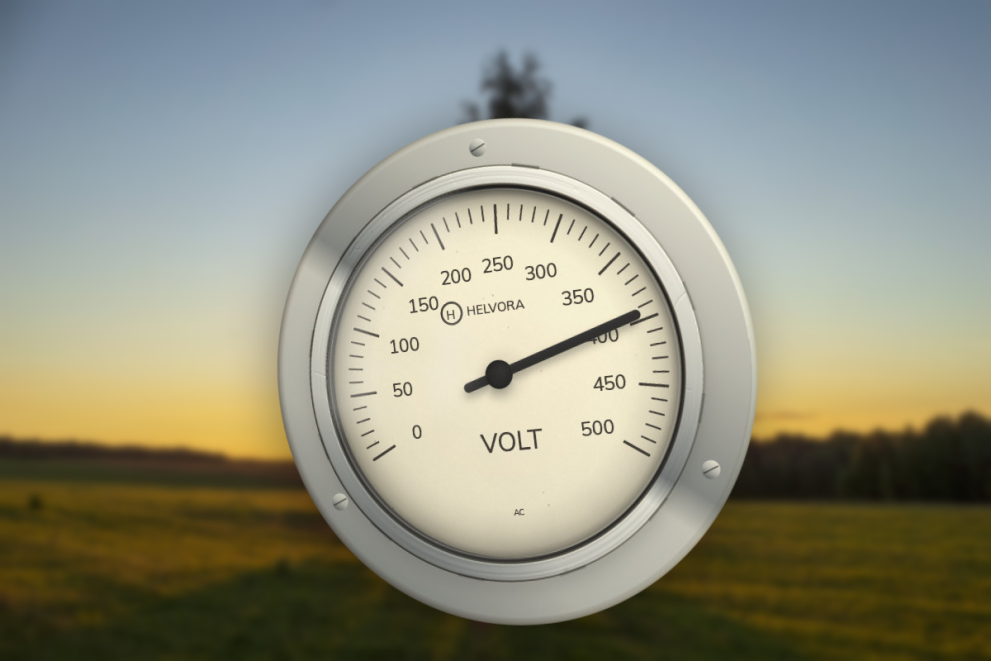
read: 395 V
